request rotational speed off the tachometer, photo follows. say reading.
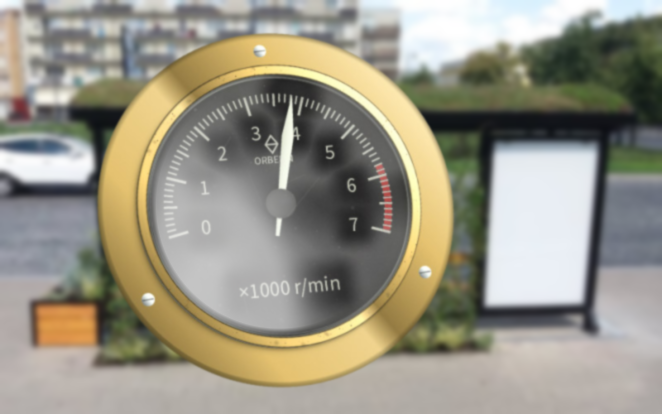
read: 3800 rpm
